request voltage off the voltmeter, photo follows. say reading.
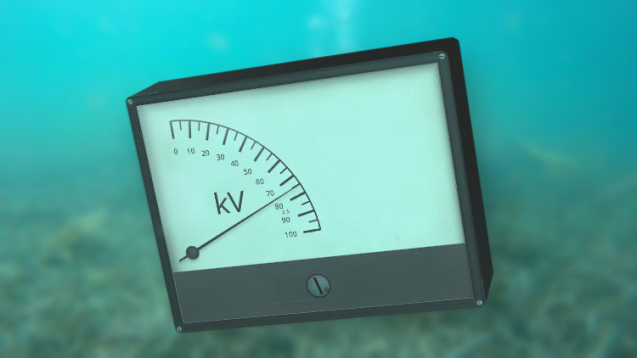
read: 75 kV
